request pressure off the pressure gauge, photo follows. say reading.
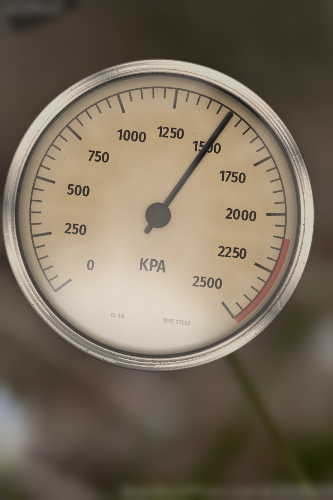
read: 1500 kPa
